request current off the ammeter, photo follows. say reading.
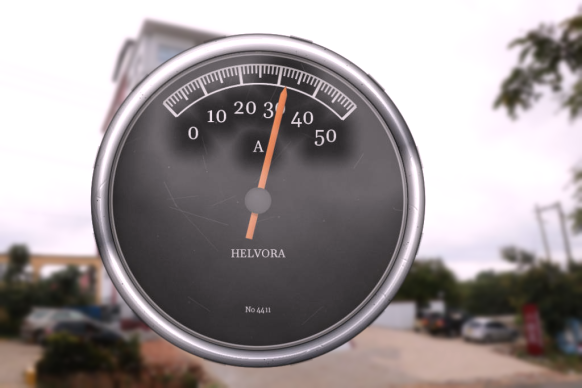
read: 32 A
